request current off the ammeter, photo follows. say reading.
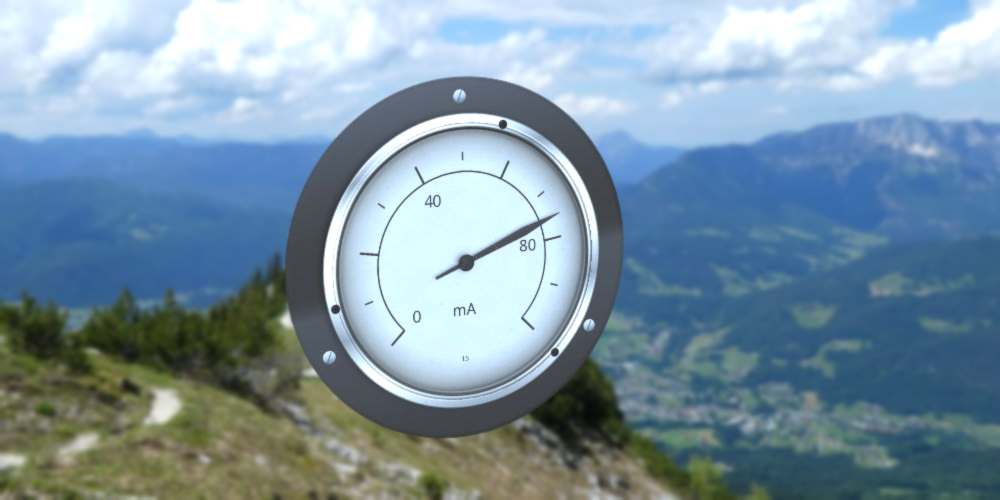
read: 75 mA
